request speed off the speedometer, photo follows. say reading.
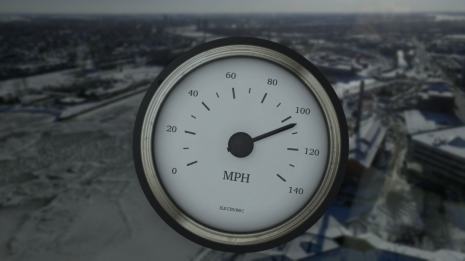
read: 105 mph
